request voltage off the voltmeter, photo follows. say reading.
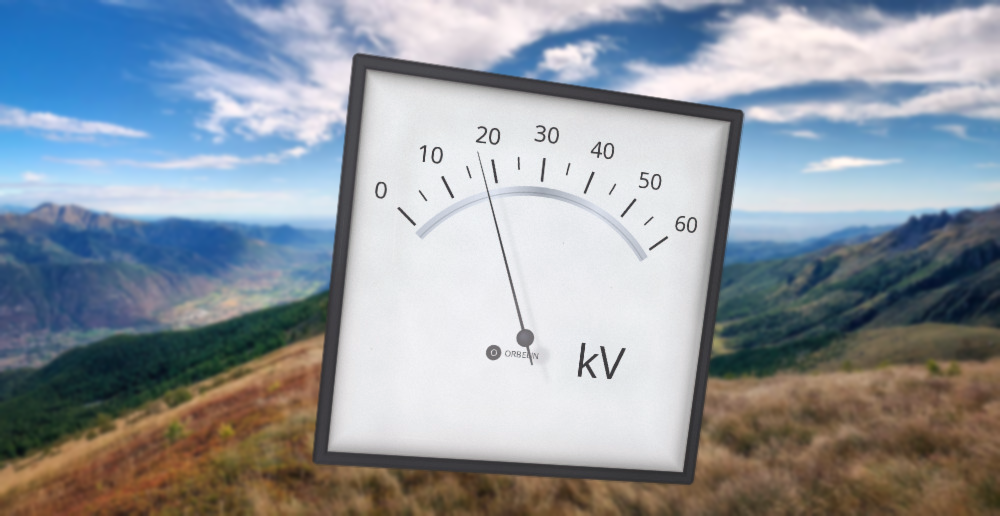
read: 17.5 kV
